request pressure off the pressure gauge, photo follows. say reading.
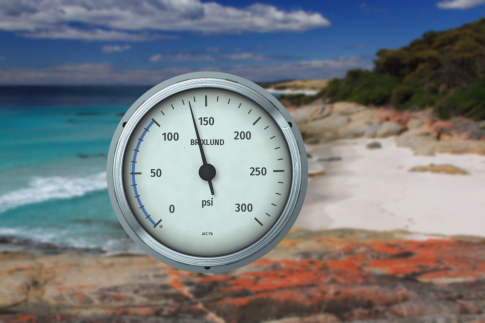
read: 135 psi
